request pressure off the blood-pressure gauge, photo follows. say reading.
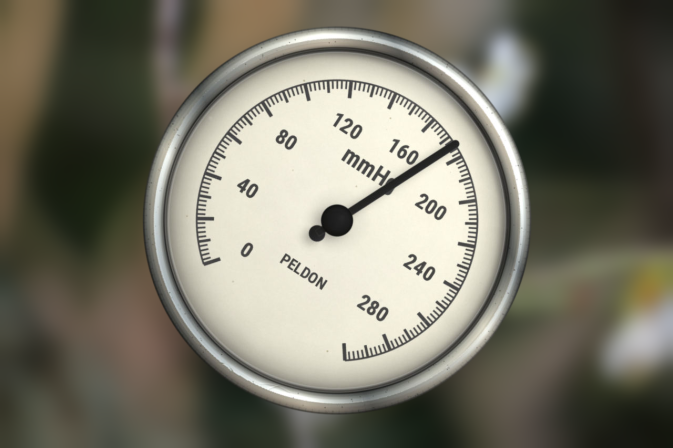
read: 174 mmHg
